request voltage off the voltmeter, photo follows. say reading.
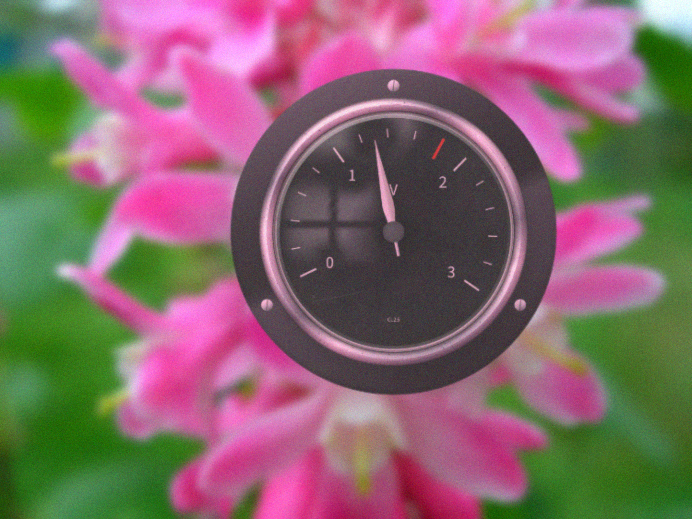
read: 1.3 V
